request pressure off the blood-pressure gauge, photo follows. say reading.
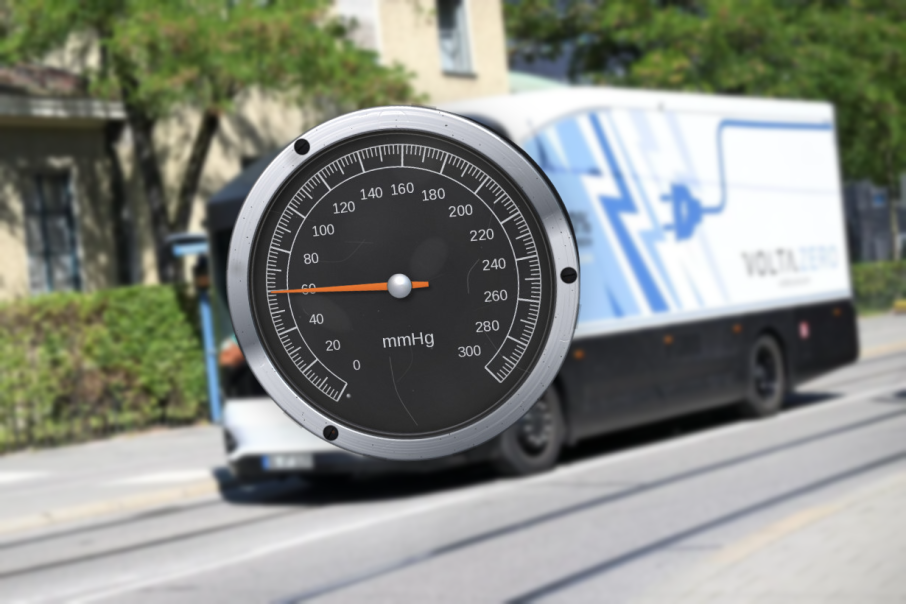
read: 60 mmHg
